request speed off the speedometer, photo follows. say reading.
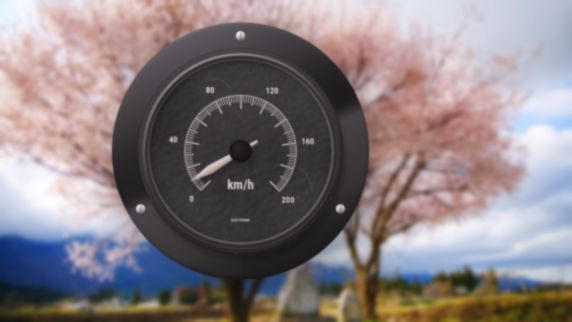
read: 10 km/h
